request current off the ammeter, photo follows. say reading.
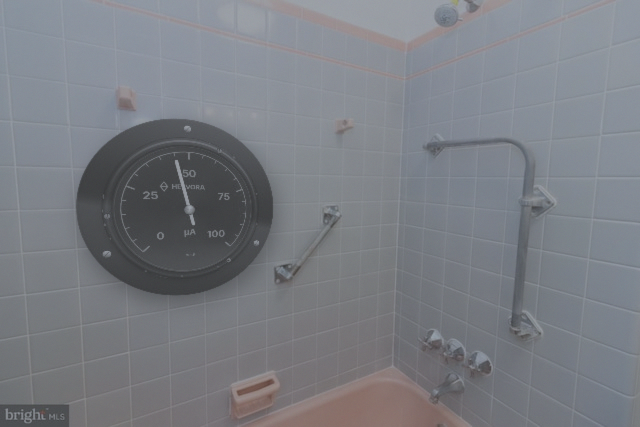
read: 45 µA
